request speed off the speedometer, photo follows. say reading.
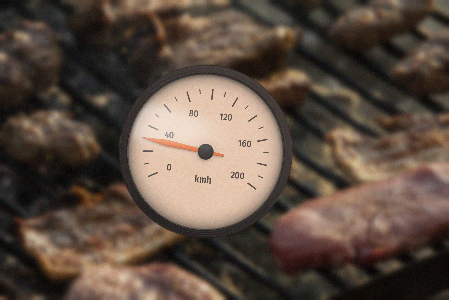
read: 30 km/h
